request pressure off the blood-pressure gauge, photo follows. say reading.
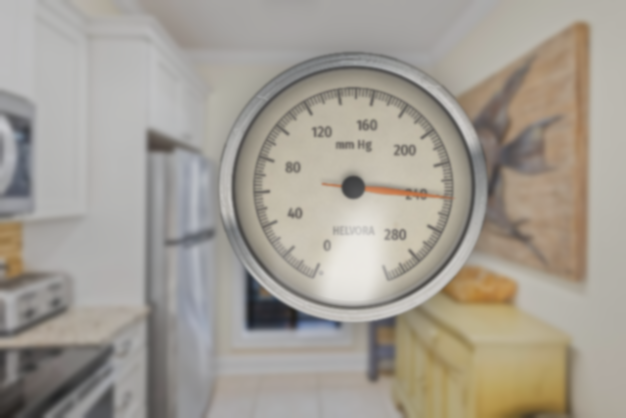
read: 240 mmHg
